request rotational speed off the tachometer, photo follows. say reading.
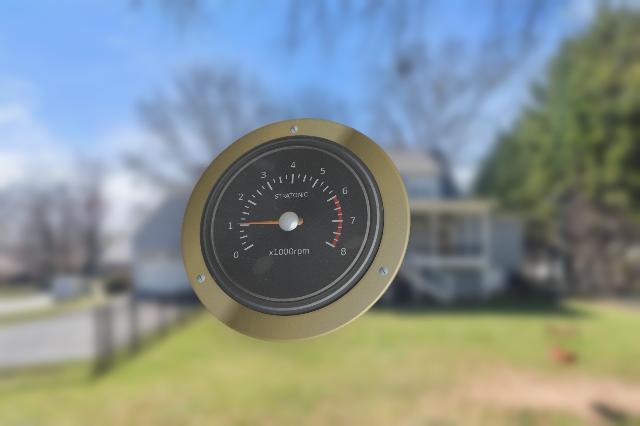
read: 1000 rpm
